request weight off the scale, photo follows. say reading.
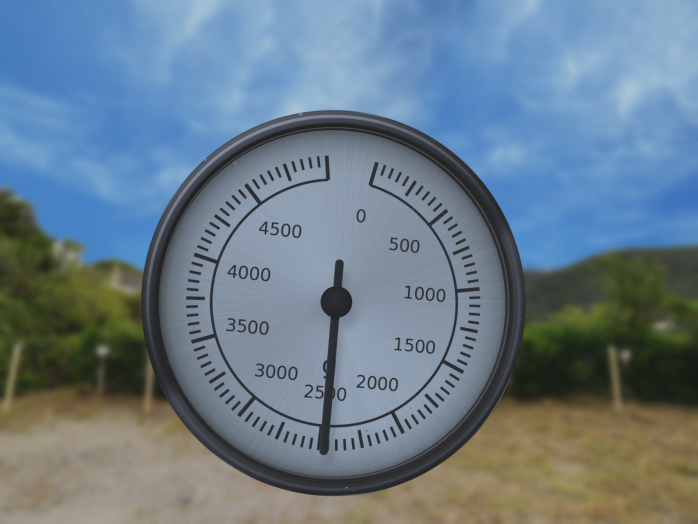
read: 2475 g
